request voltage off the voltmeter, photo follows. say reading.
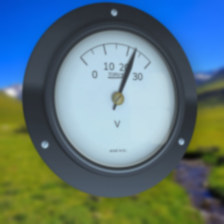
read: 22.5 V
